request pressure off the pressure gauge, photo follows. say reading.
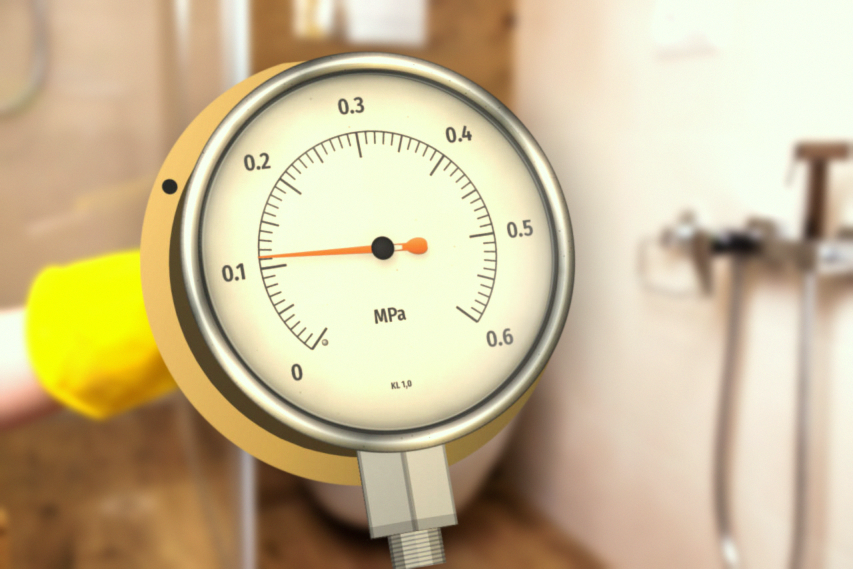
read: 0.11 MPa
